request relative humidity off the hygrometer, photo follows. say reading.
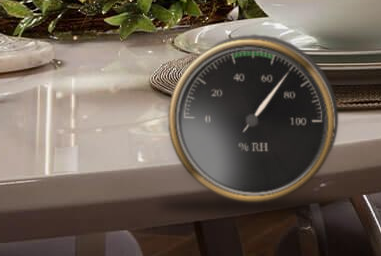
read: 70 %
